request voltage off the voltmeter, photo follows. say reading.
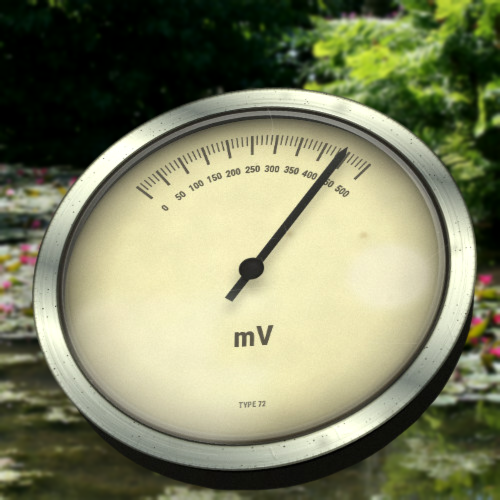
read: 450 mV
